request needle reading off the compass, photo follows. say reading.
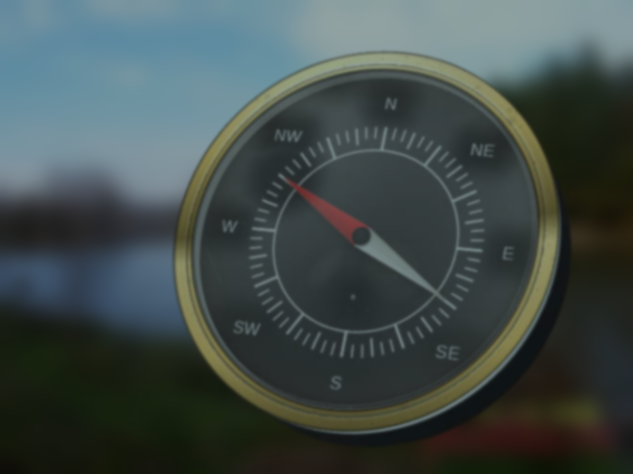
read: 300 °
